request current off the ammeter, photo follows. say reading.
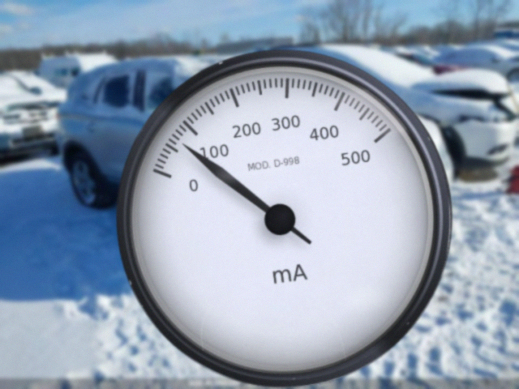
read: 70 mA
